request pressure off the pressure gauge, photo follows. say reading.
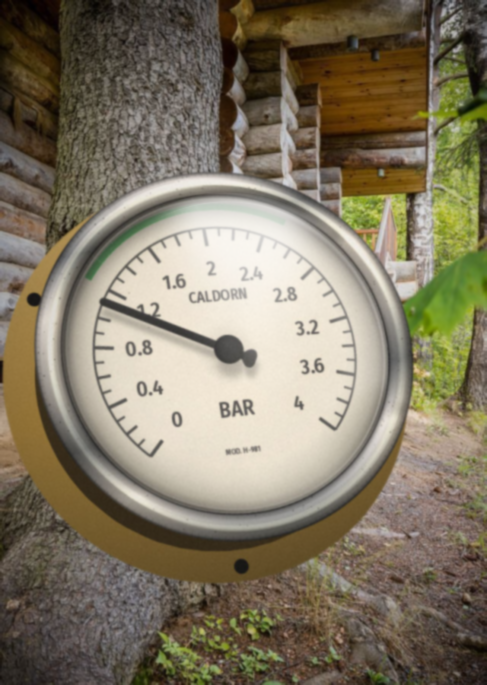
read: 1.1 bar
